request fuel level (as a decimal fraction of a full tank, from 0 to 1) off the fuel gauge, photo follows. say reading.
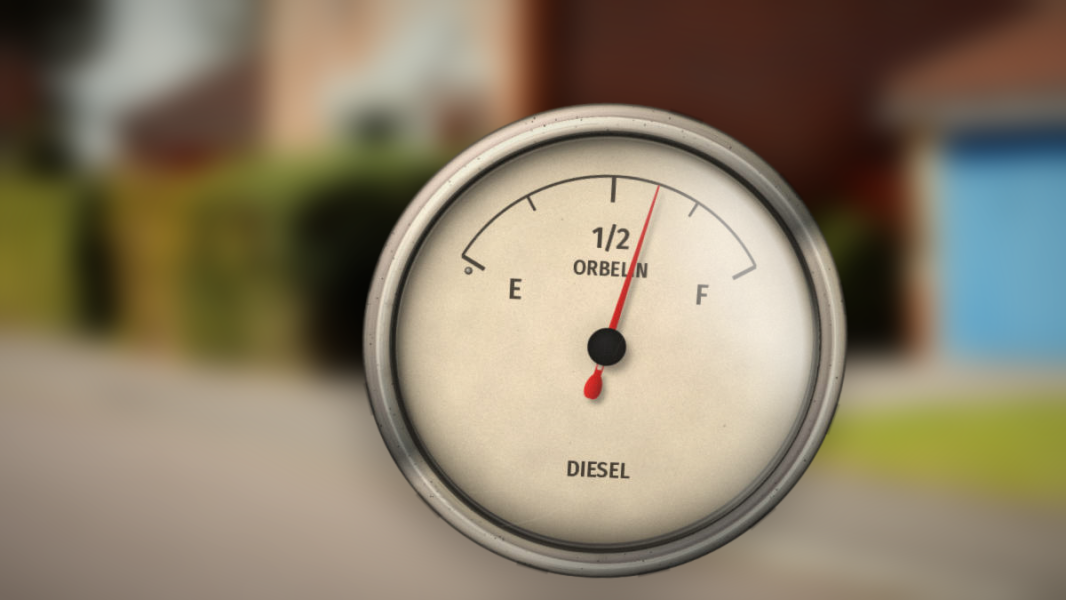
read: 0.625
